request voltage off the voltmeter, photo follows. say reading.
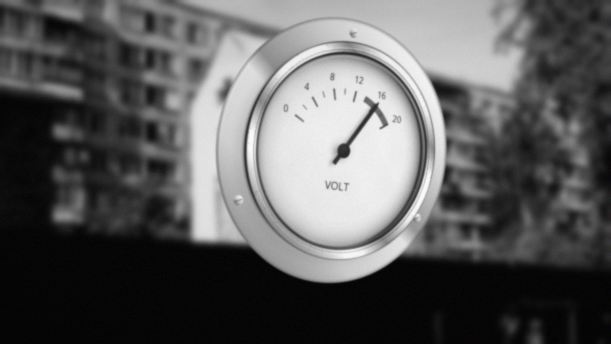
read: 16 V
